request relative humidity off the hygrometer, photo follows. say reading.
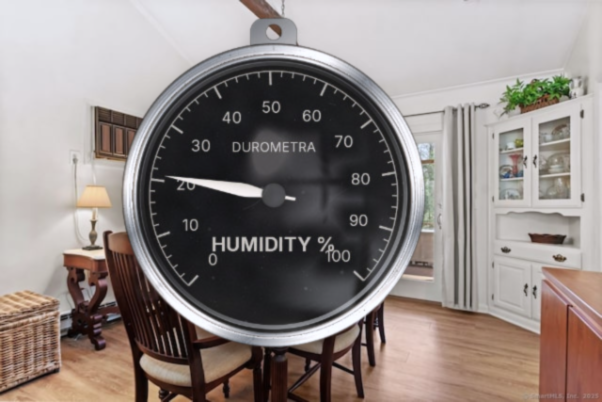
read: 21 %
